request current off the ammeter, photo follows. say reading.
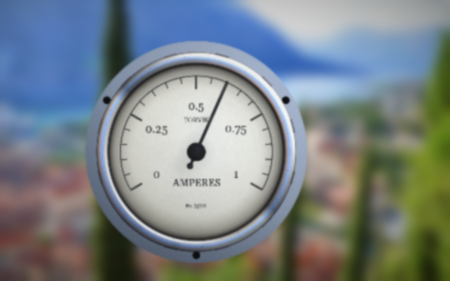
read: 0.6 A
